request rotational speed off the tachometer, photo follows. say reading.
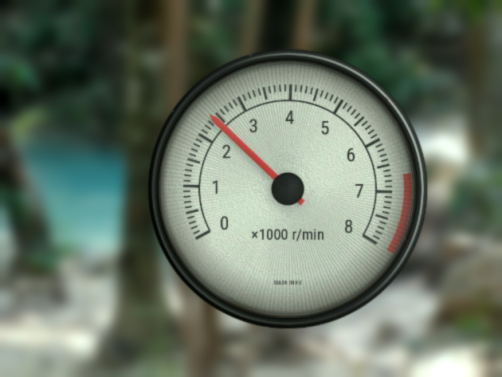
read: 2400 rpm
